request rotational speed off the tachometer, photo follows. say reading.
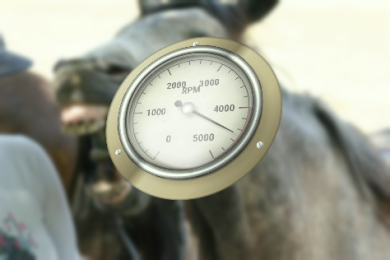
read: 4500 rpm
